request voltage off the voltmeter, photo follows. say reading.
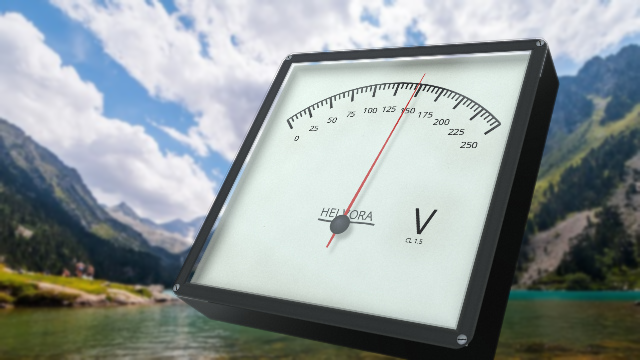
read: 150 V
